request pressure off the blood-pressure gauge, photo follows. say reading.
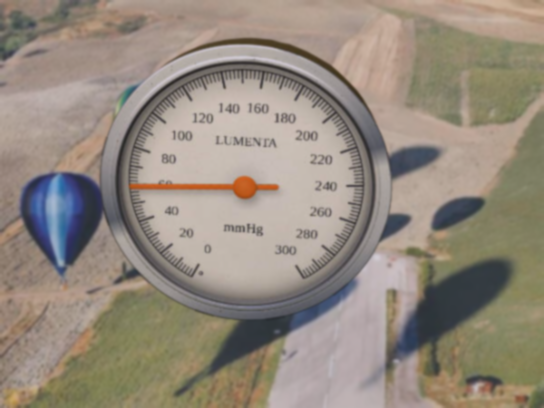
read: 60 mmHg
